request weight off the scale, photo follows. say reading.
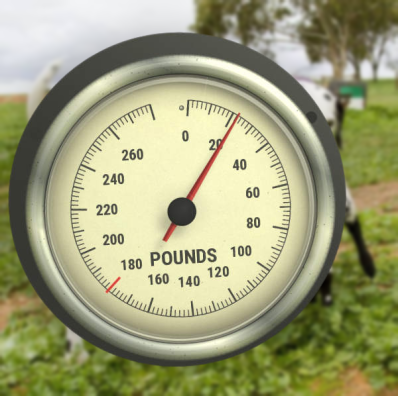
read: 22 lb
